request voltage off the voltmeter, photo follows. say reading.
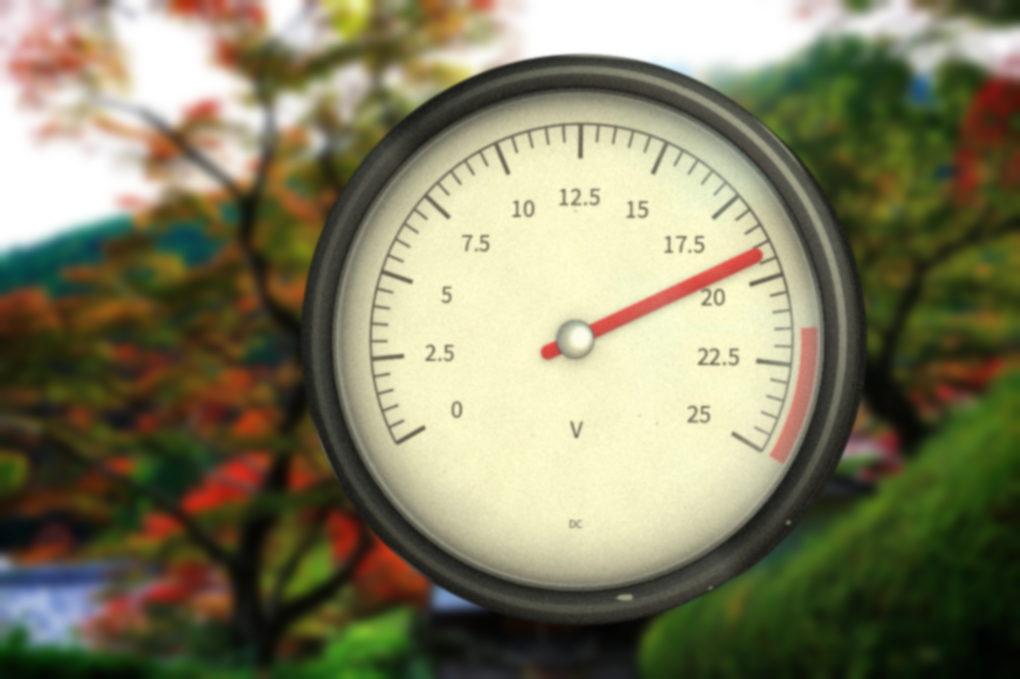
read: 19.25 V
